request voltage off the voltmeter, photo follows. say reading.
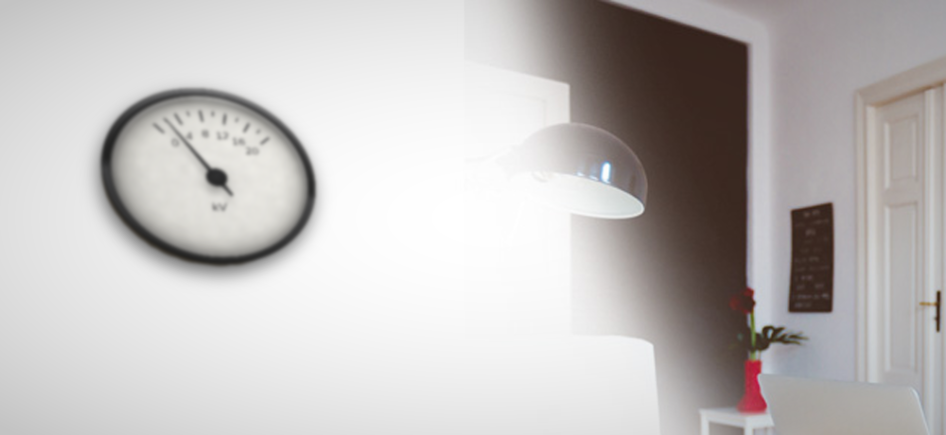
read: 2 kV
